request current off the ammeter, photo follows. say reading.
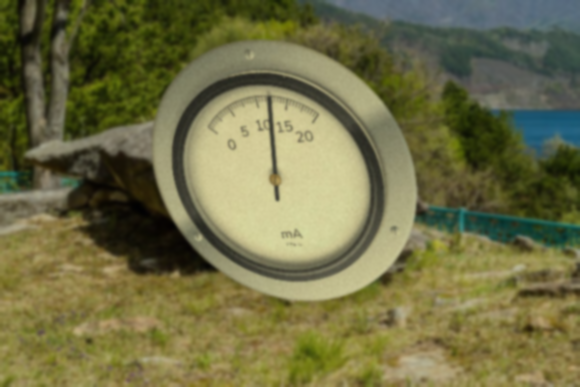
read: 12.5 mA
